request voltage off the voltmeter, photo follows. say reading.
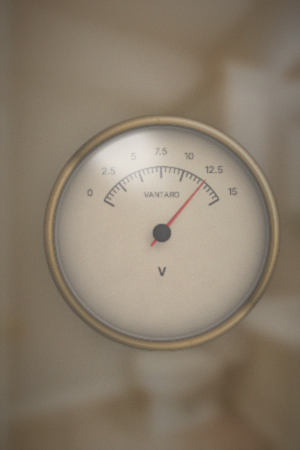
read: 12.5 V
